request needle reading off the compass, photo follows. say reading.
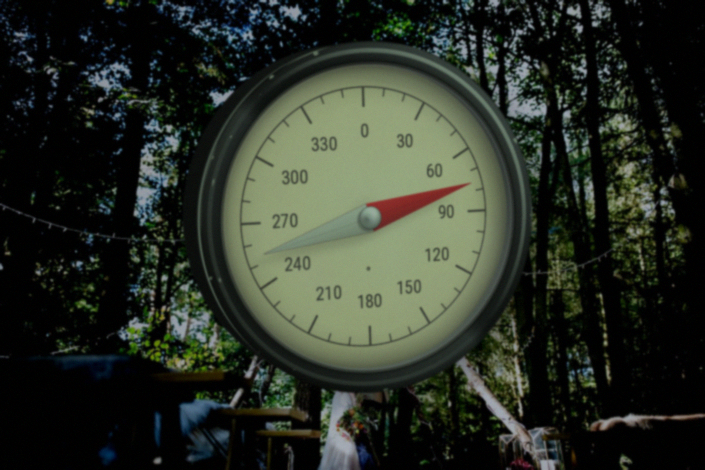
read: 75 °
